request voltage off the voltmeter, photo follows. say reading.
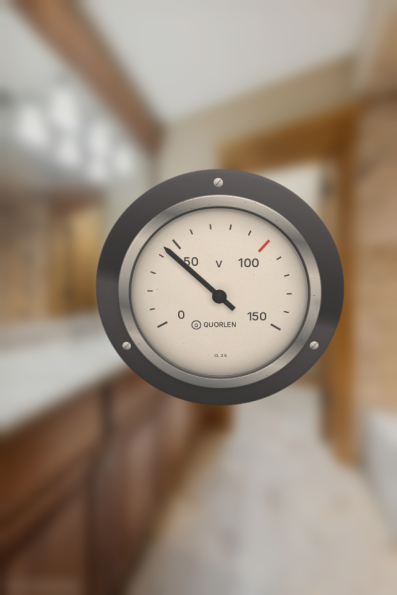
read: 45 V
